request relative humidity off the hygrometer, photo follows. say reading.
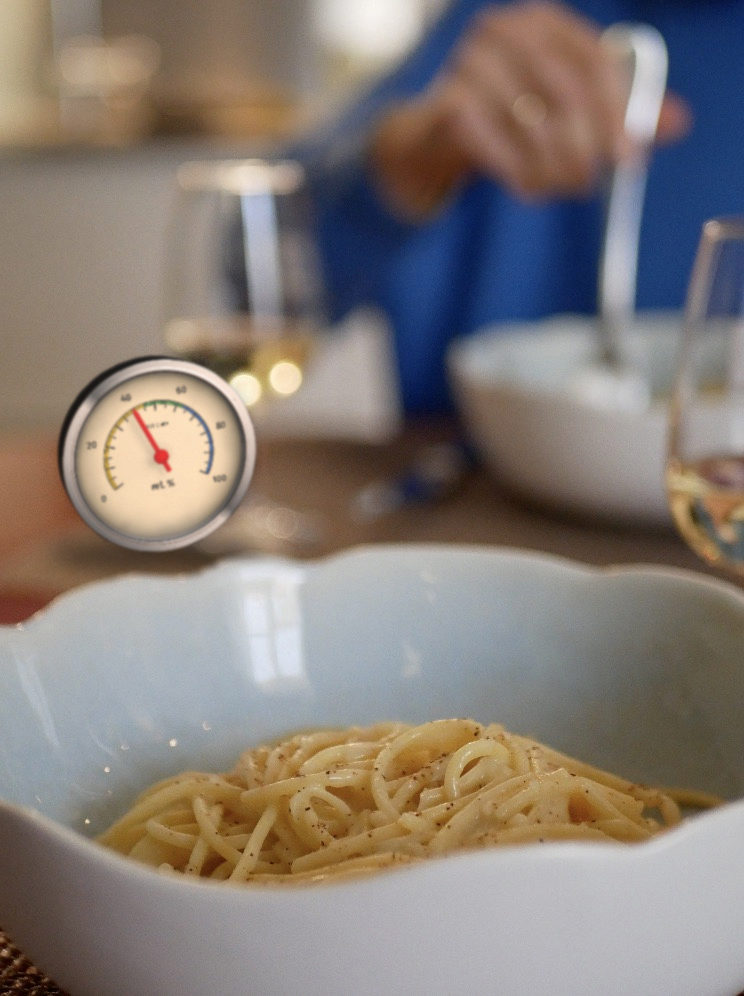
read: 40 %
